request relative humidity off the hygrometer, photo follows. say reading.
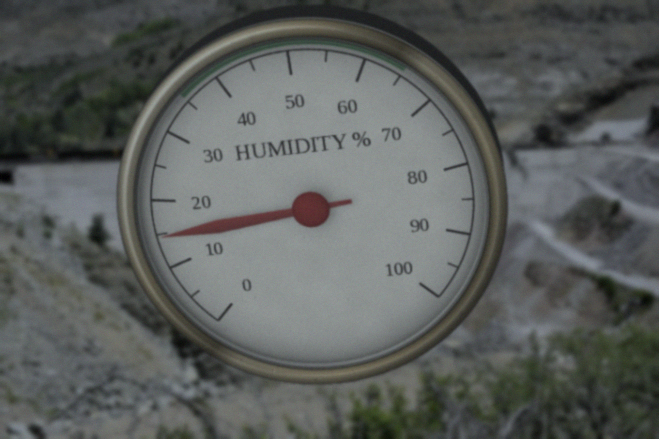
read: 15 %
